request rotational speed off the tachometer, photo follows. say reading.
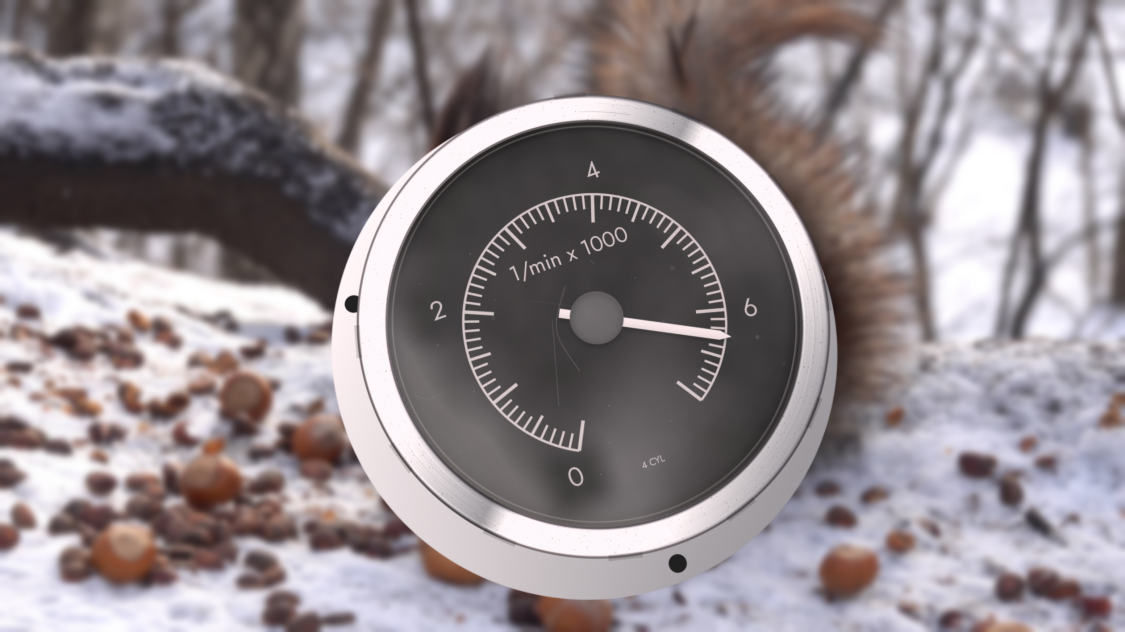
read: 6300 rpm
